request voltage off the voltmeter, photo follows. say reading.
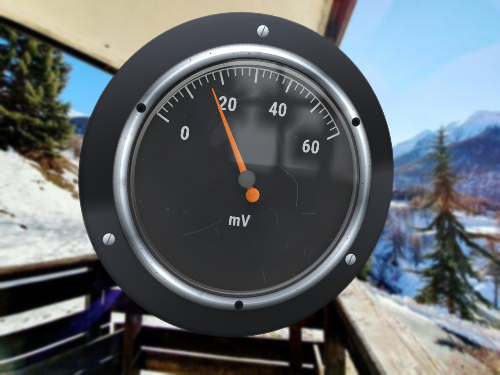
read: 16 mV
